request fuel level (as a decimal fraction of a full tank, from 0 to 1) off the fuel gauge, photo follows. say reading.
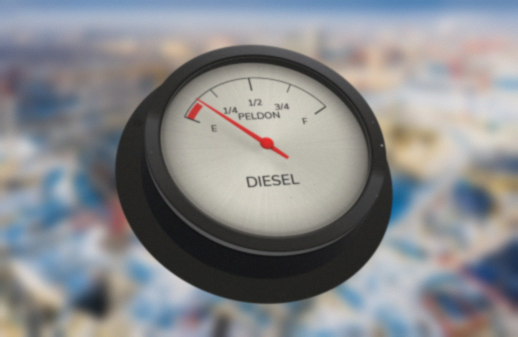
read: 0.125
